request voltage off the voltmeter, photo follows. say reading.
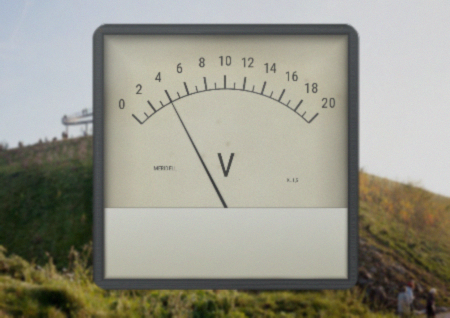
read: 4 V
